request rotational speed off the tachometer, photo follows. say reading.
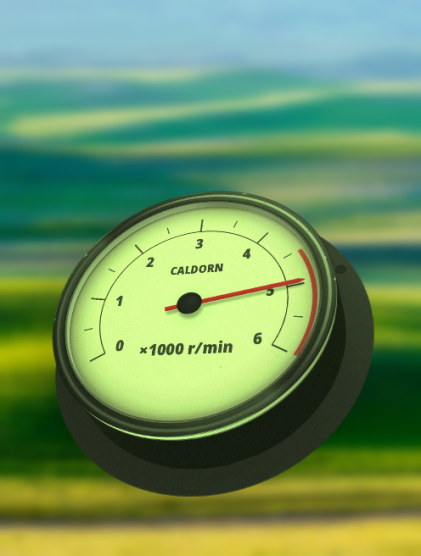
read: 5000 rpm
